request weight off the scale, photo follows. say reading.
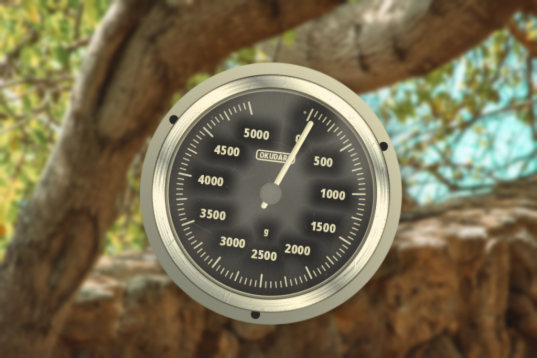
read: 50 g
